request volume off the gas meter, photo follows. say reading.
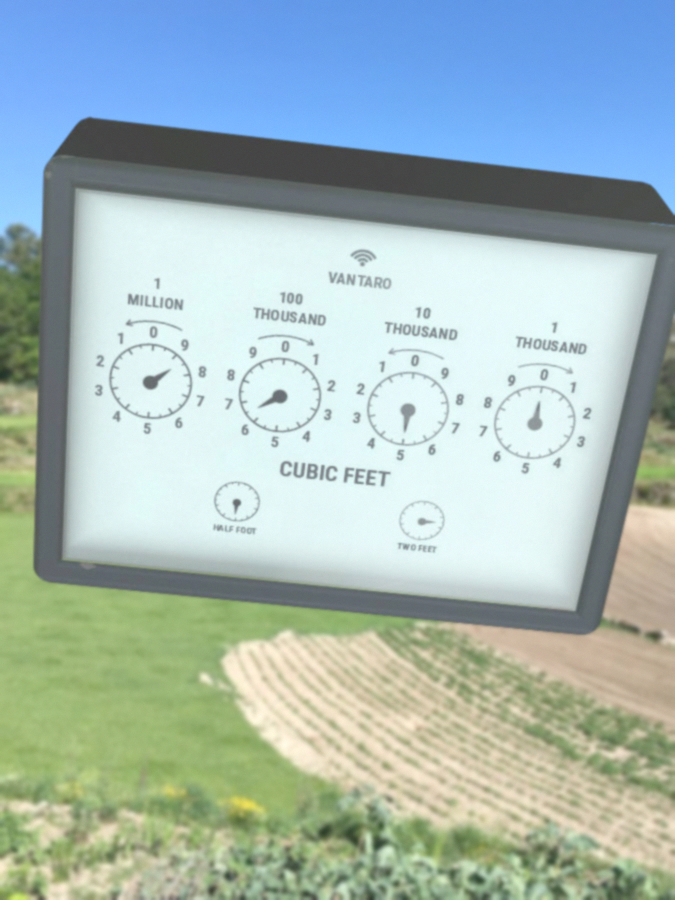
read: 865000 ft³
